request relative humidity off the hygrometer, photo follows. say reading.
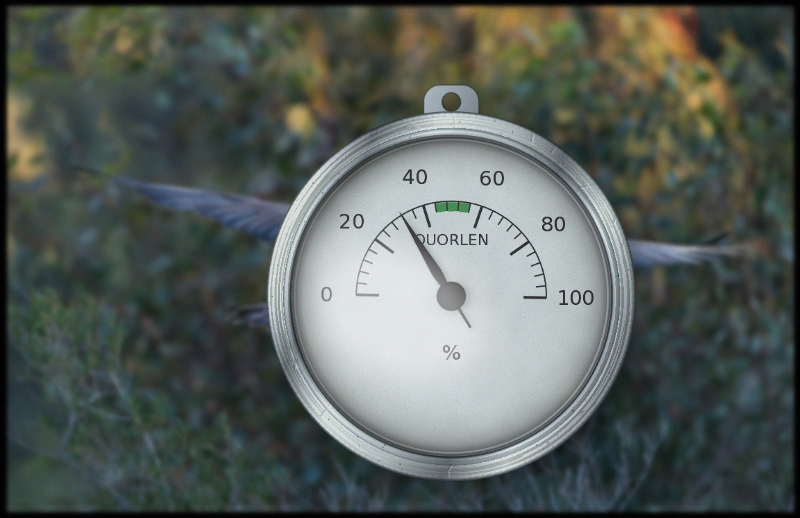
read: 32 %
